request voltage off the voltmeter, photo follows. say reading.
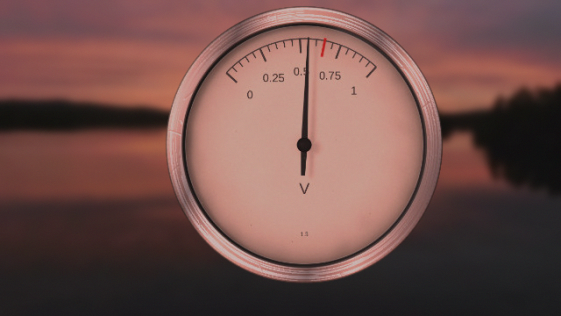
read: 0.55 V
